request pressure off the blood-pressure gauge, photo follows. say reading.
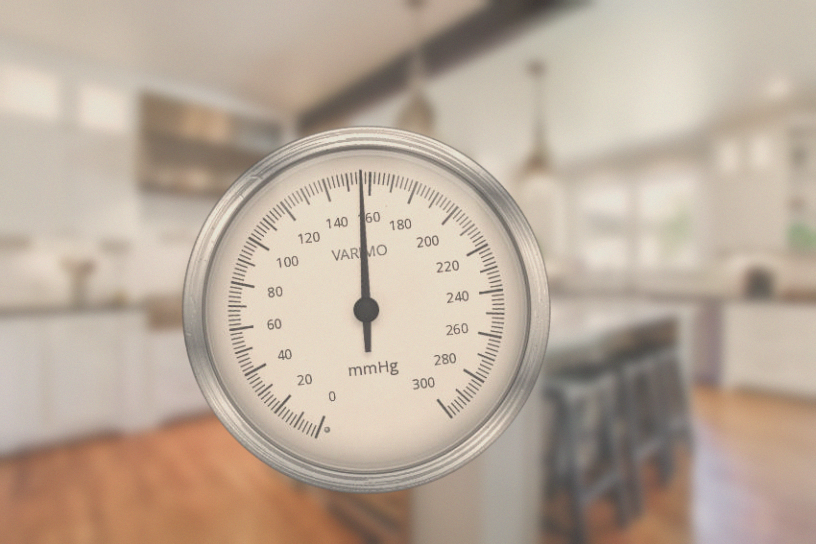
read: 156 mmHg
